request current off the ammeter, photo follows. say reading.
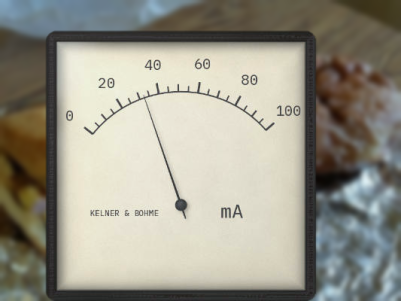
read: 32.5 mA
